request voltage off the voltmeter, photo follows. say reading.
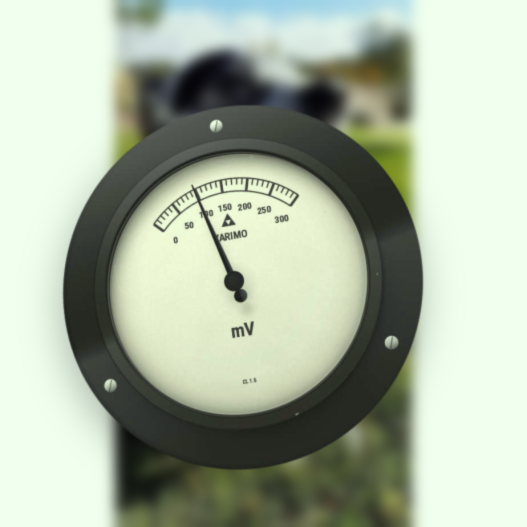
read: 100 mV
